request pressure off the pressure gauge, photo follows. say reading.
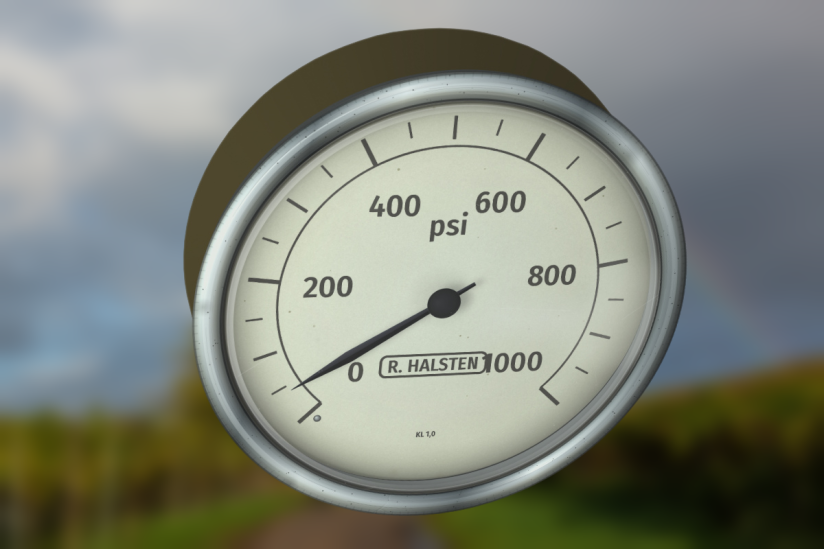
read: 50 psi
